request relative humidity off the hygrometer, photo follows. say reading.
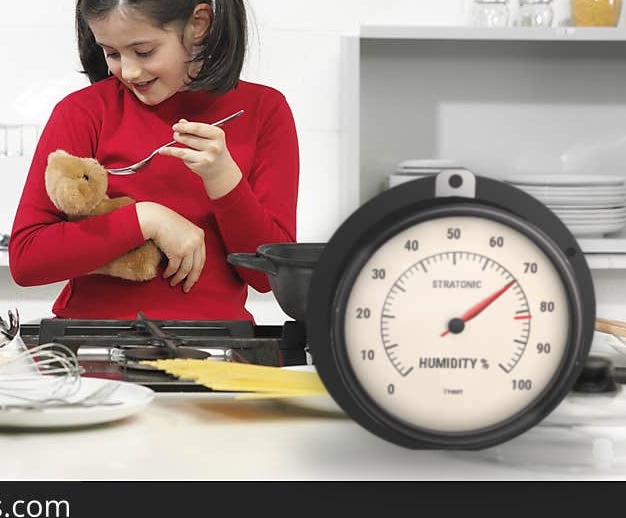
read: 70 %
